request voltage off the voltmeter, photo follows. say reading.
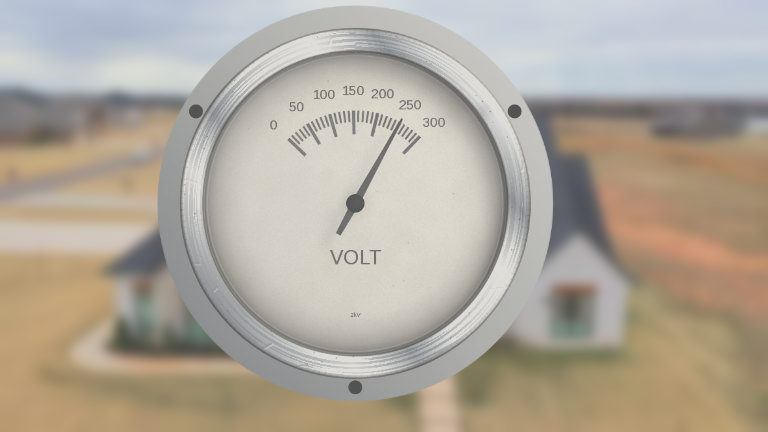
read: 250 V
